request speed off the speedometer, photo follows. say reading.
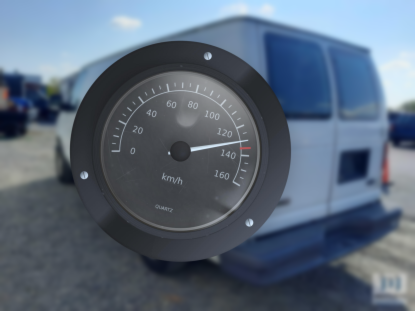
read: 130 km/h
